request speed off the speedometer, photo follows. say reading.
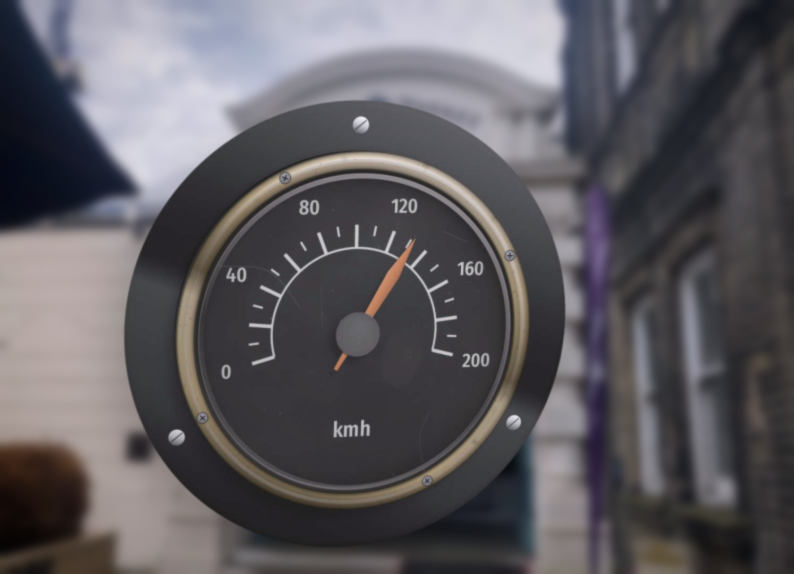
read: 130 km/h
